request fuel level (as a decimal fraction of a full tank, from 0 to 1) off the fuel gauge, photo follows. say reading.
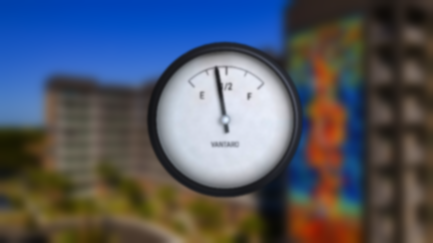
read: 0.375
